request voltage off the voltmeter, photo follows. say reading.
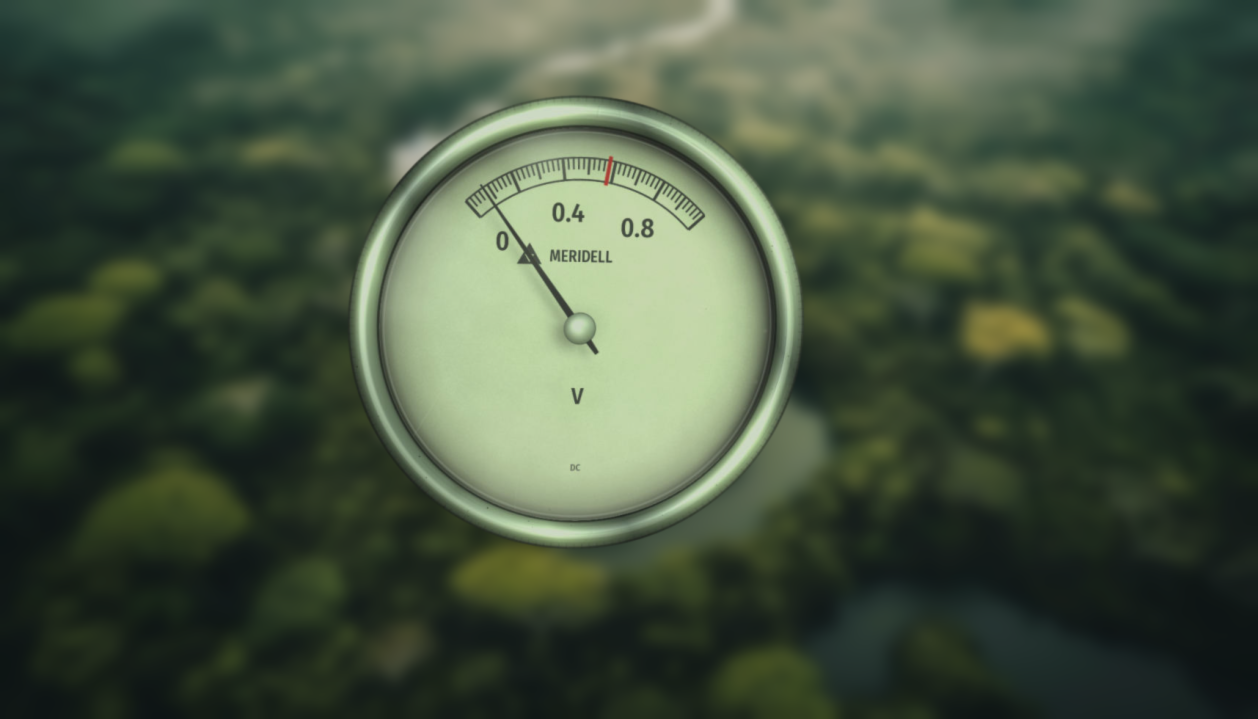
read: 0.08 V
